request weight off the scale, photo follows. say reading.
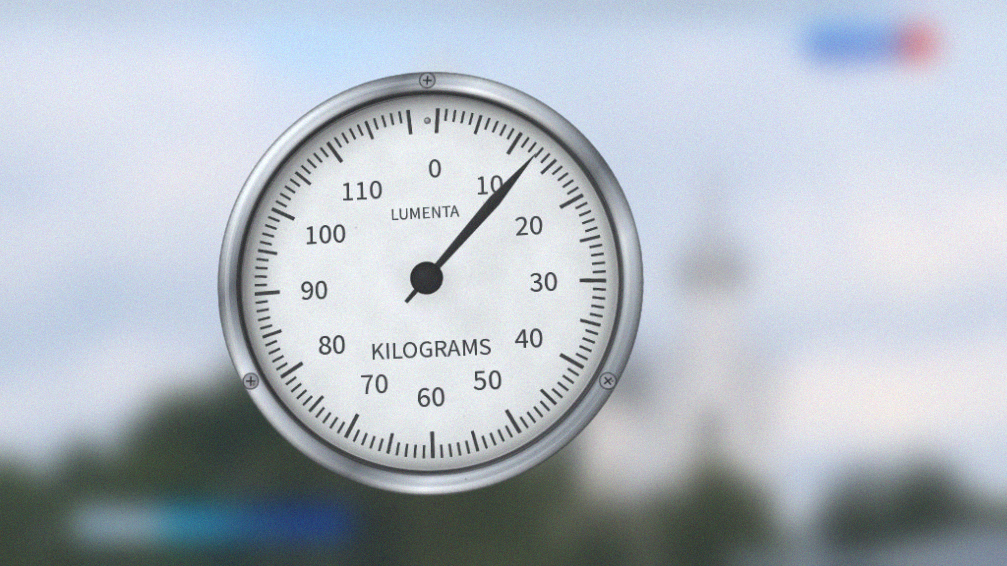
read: 13 kg
